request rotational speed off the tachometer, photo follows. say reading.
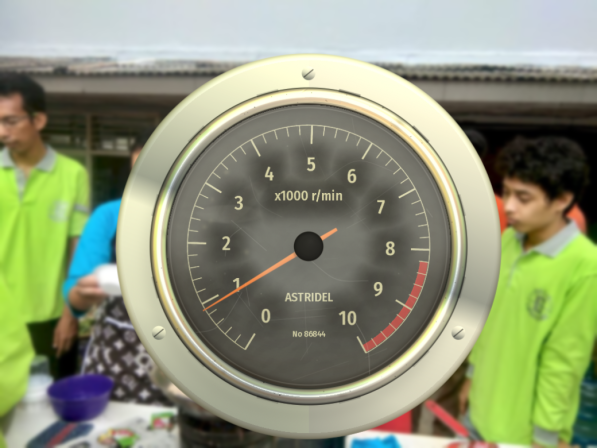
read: 900 rpm
